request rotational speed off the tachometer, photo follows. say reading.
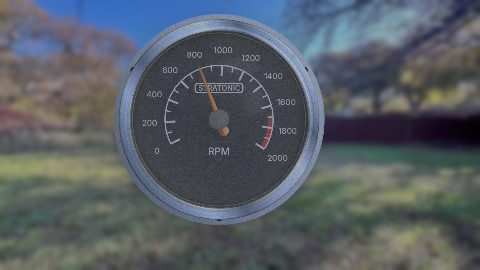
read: 800 rpm
